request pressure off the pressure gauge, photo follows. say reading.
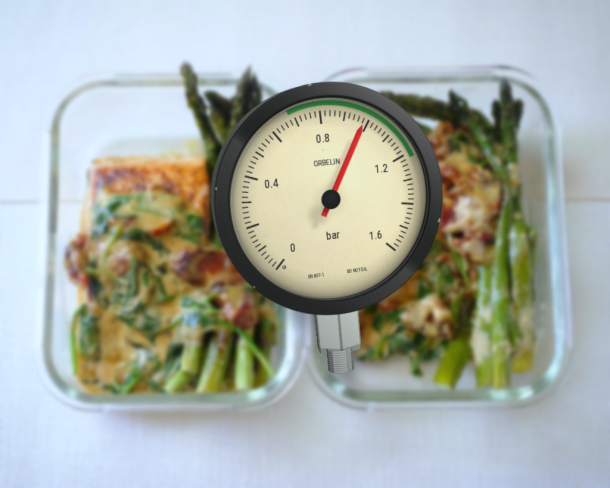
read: 0.98 bar
